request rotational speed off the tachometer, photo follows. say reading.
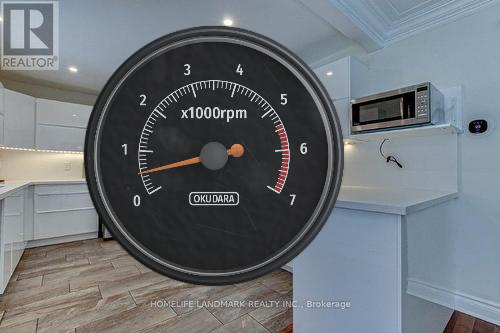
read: 500 rpm
